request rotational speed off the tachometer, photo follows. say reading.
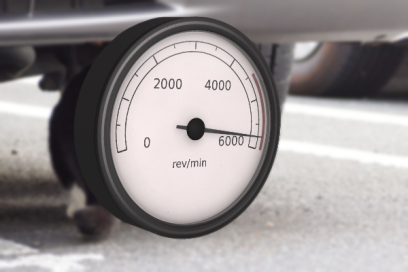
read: 5750 rpm
